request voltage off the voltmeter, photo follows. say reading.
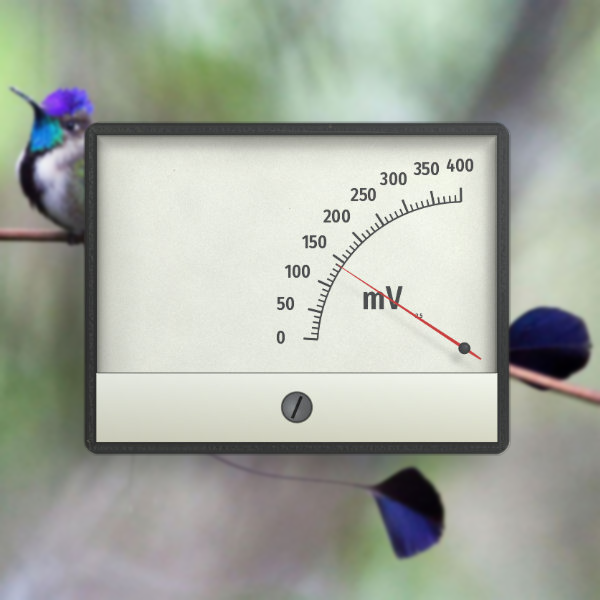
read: 140 mV
